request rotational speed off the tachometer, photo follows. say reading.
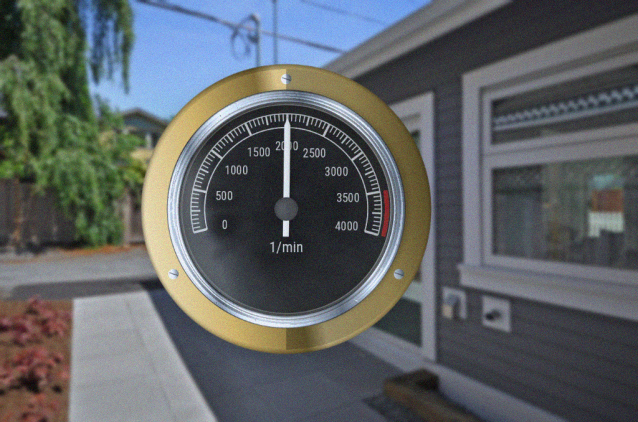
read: 2000 rpm
